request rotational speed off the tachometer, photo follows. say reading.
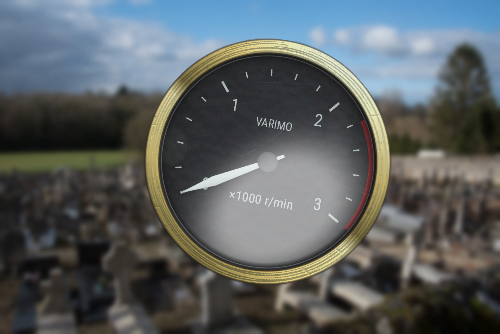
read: 0 rpm
